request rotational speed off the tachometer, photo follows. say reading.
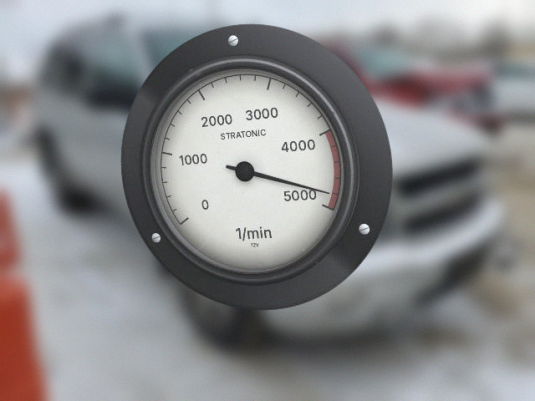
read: 4800 rpm
